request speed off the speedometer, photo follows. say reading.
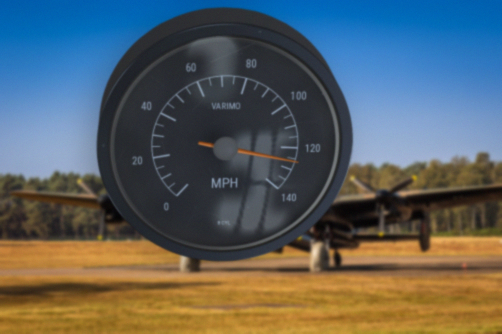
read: 125 mph
